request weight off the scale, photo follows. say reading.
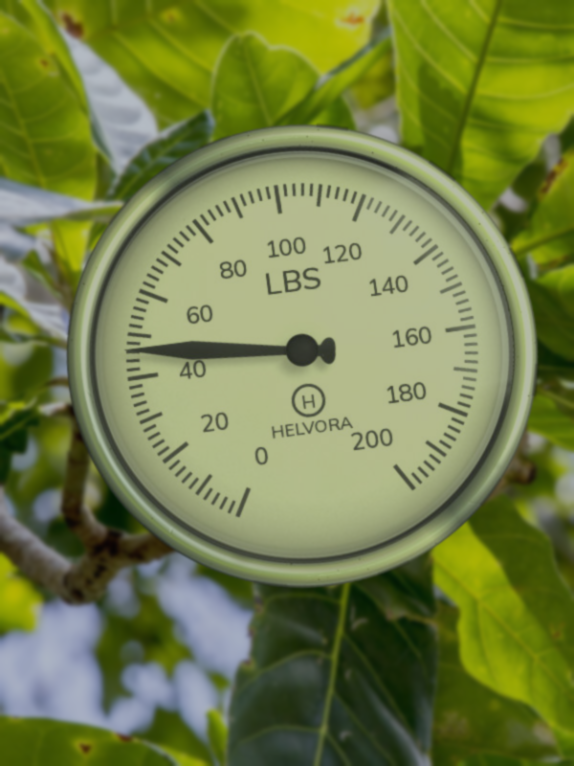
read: 46 lb
